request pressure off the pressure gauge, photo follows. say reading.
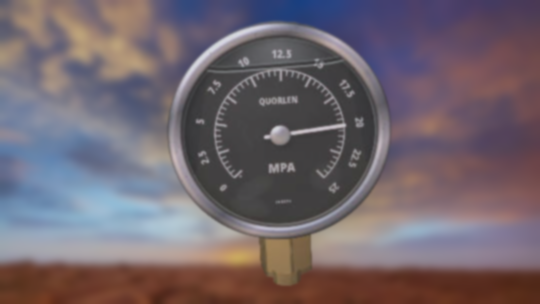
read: 20 MPa
